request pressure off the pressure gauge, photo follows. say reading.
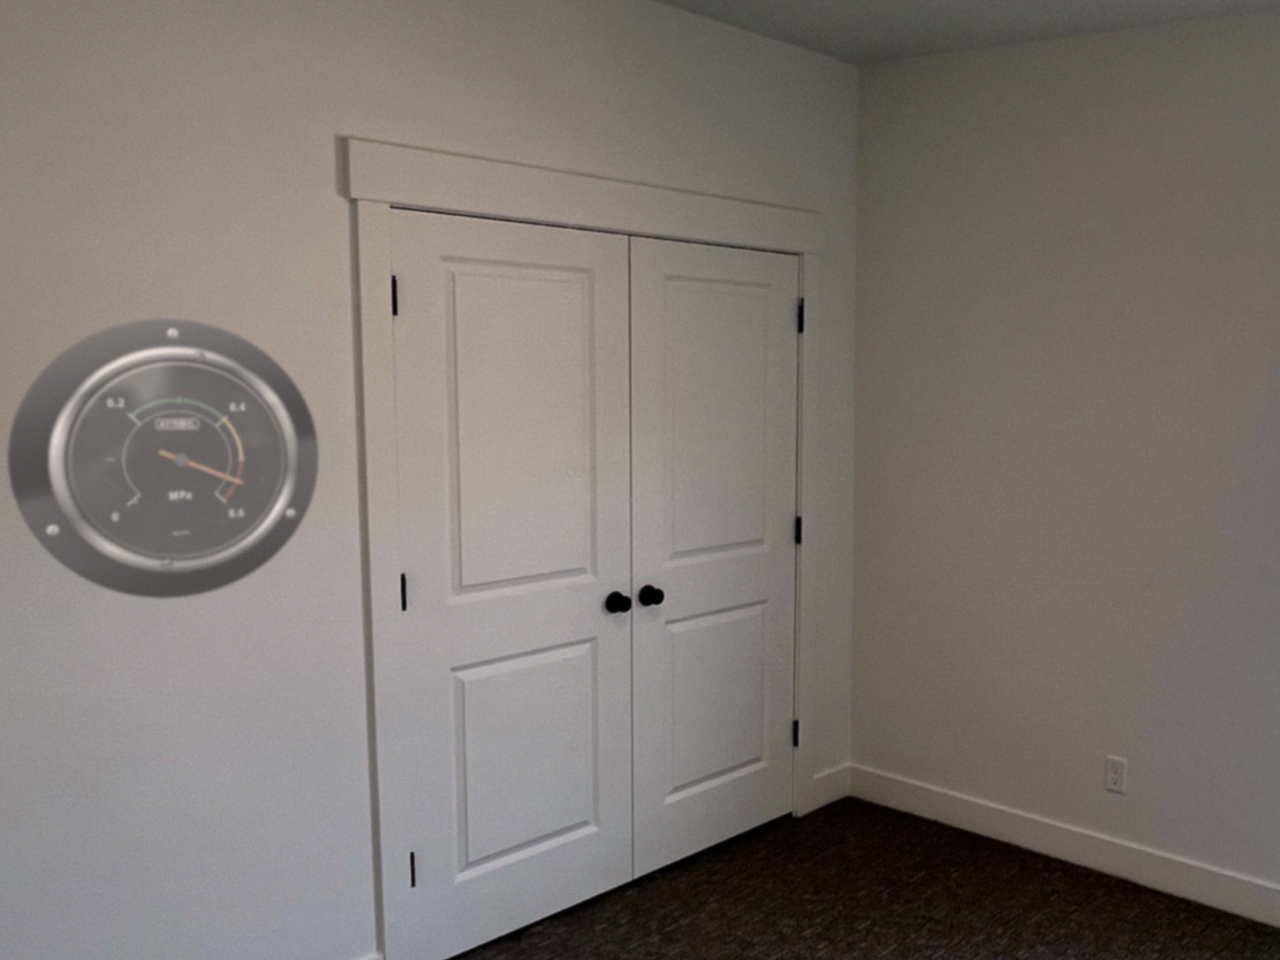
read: 0.55 MPa
